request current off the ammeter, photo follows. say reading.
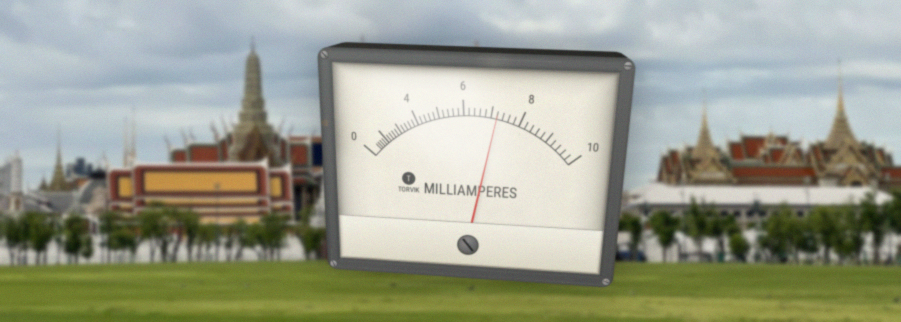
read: 7.2 mA
